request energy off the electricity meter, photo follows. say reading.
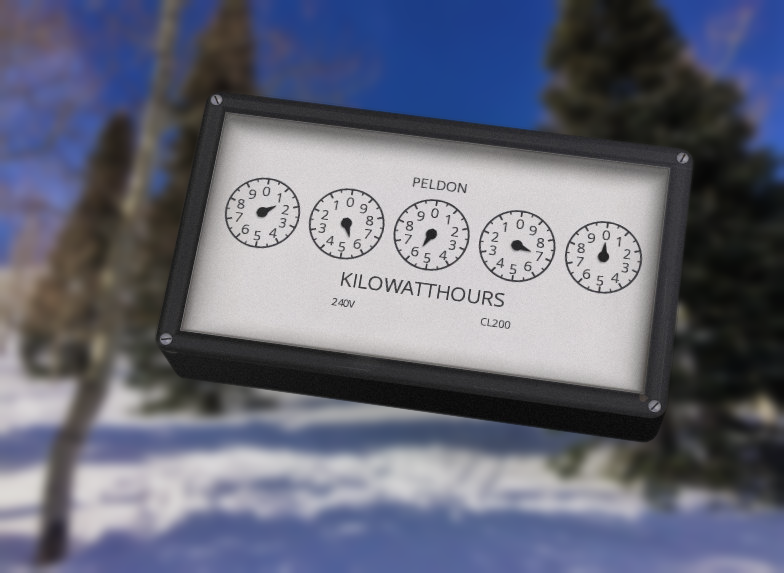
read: 15570 kWh
